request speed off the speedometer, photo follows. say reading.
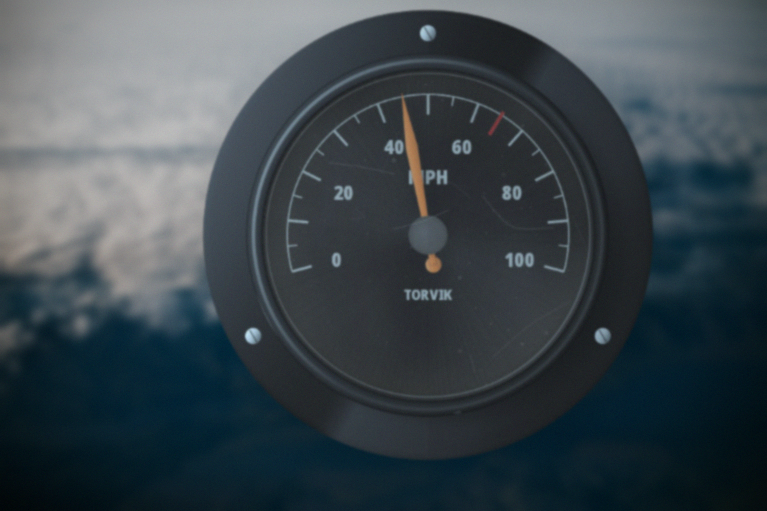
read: 45 mph
